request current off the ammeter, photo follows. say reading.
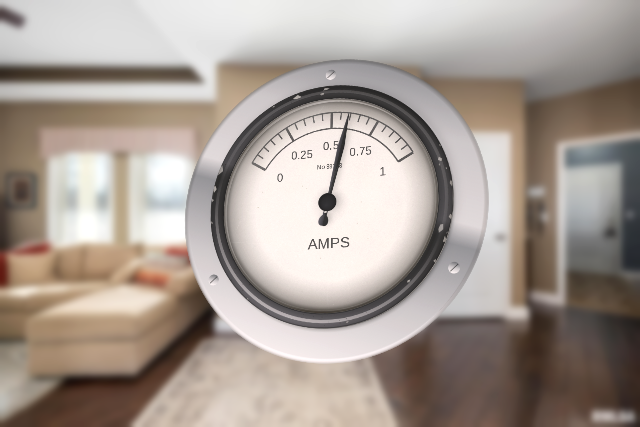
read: 0.6 A
